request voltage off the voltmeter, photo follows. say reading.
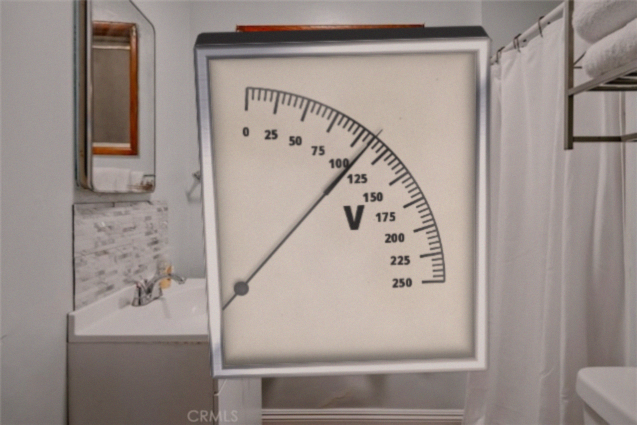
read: 110 V
